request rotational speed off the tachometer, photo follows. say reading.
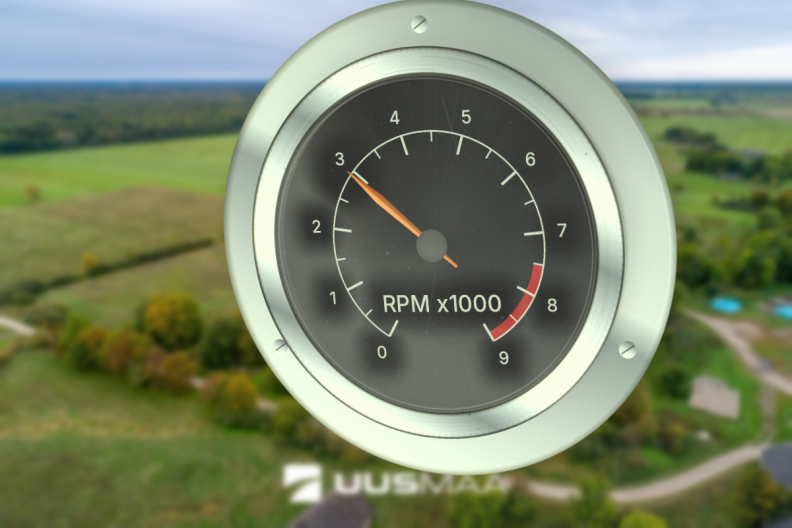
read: 3000 rpm
